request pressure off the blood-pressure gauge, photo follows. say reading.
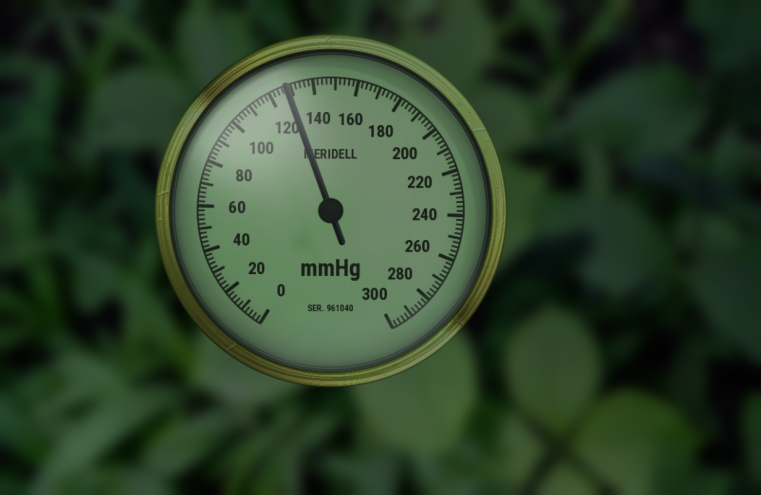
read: 128 mmHg
